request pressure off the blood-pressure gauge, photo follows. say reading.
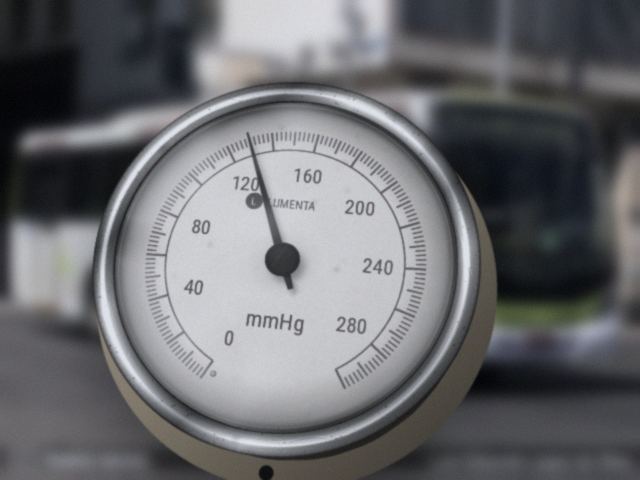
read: 130 mmHg
